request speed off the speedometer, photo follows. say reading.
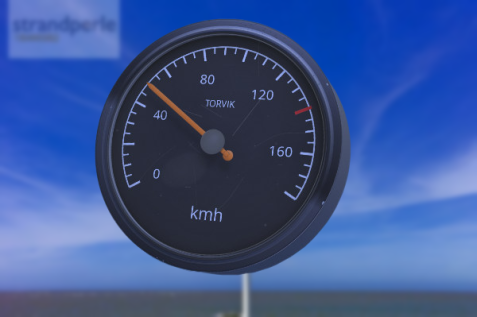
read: 50 km/h
